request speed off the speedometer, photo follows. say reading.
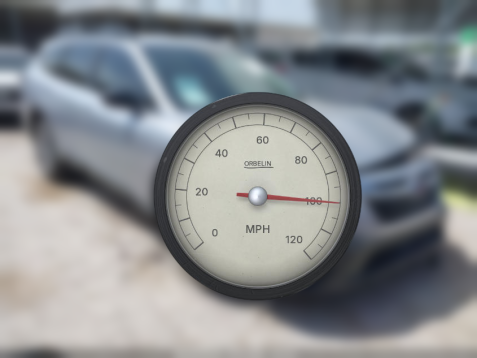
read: 100 mph
